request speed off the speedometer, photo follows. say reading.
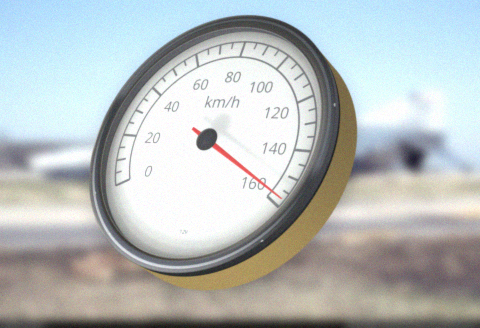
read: 157.5 km/h
